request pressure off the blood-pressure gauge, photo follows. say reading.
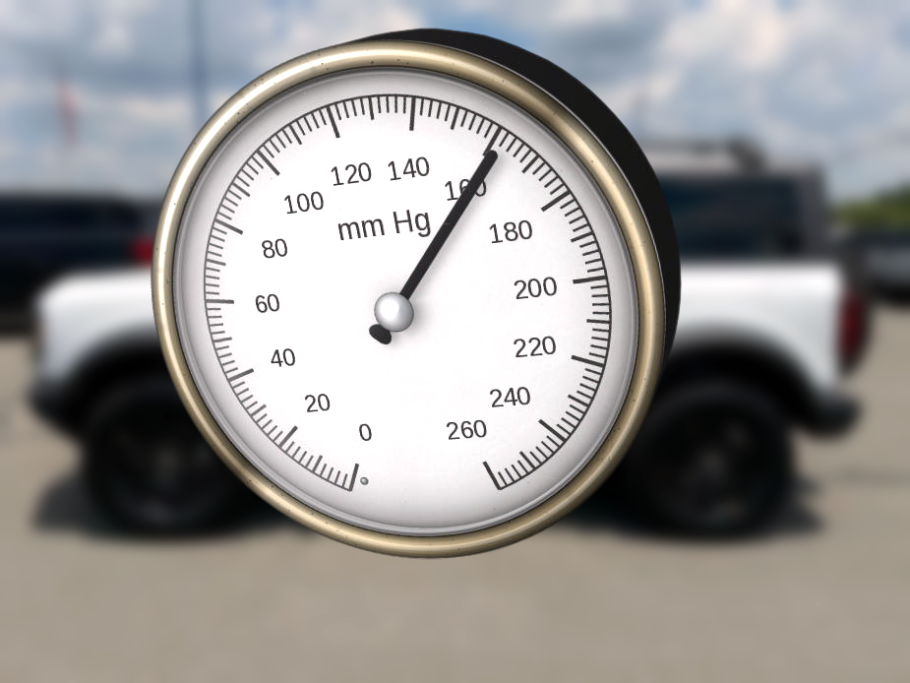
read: 162 mmHg
